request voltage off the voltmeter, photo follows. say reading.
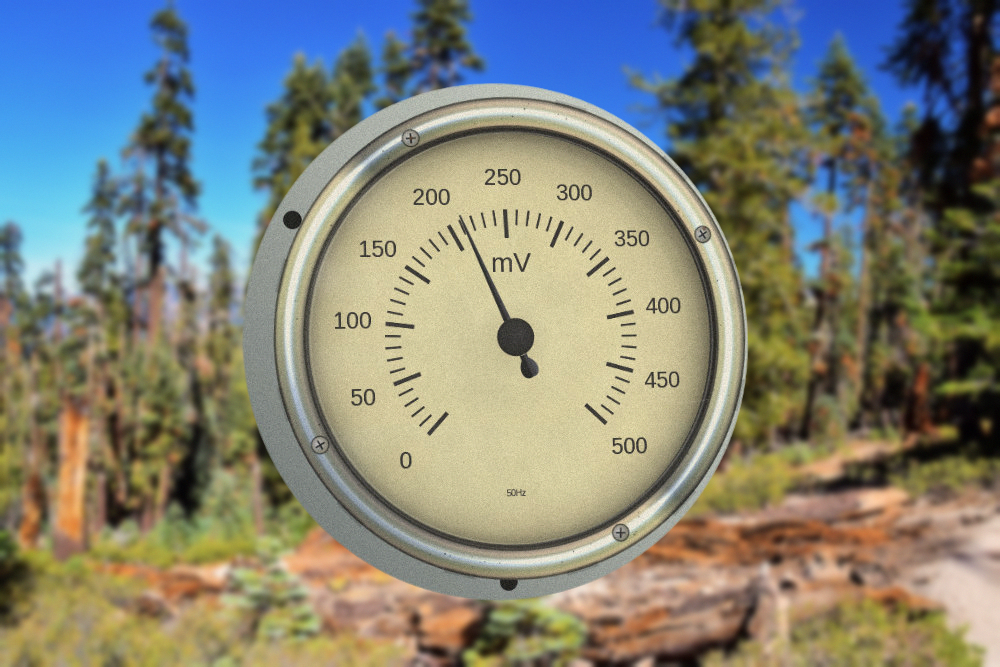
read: 210 mV
